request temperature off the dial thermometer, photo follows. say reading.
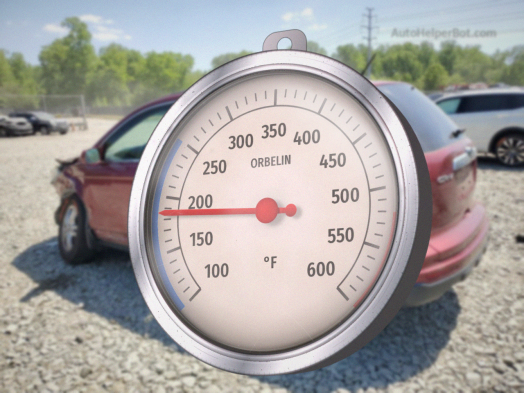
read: 185 °F
